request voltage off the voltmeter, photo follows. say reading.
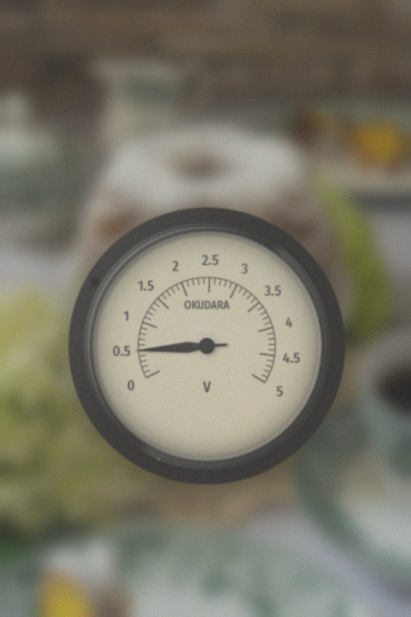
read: 0.5 V
